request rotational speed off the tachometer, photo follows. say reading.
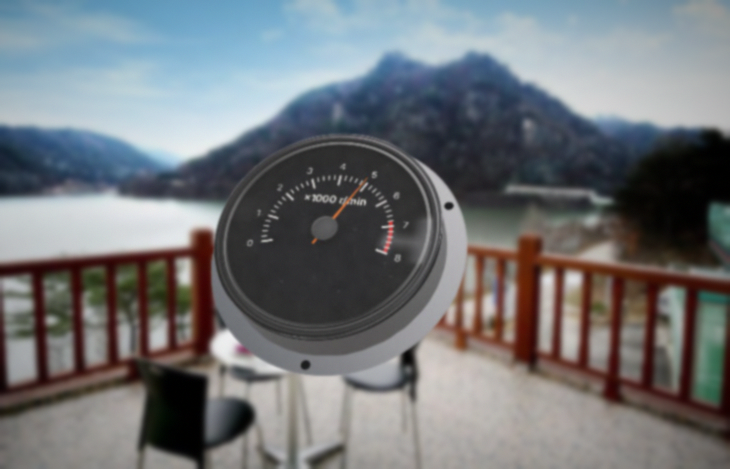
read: 5000 rpm
